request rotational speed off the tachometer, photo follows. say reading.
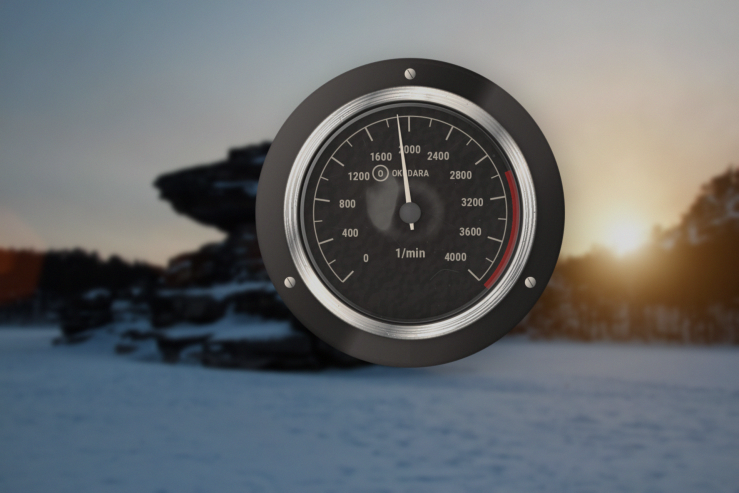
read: 1900 rpm
